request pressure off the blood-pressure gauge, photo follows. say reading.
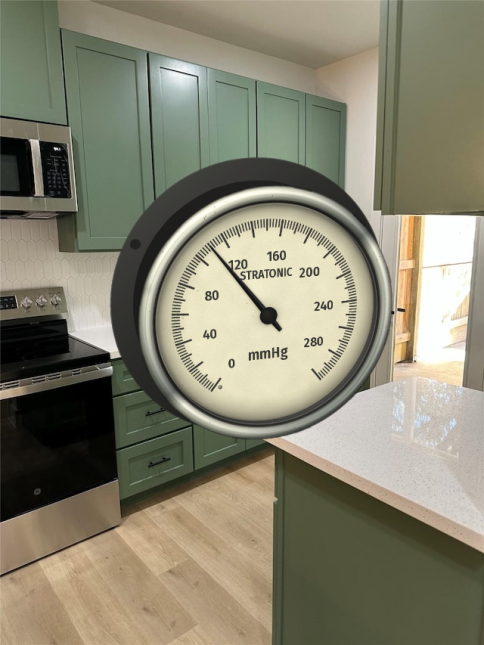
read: 110 mmHg
